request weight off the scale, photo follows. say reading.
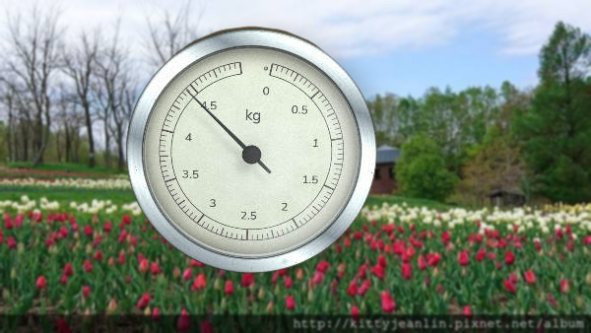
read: 4.45 kg
